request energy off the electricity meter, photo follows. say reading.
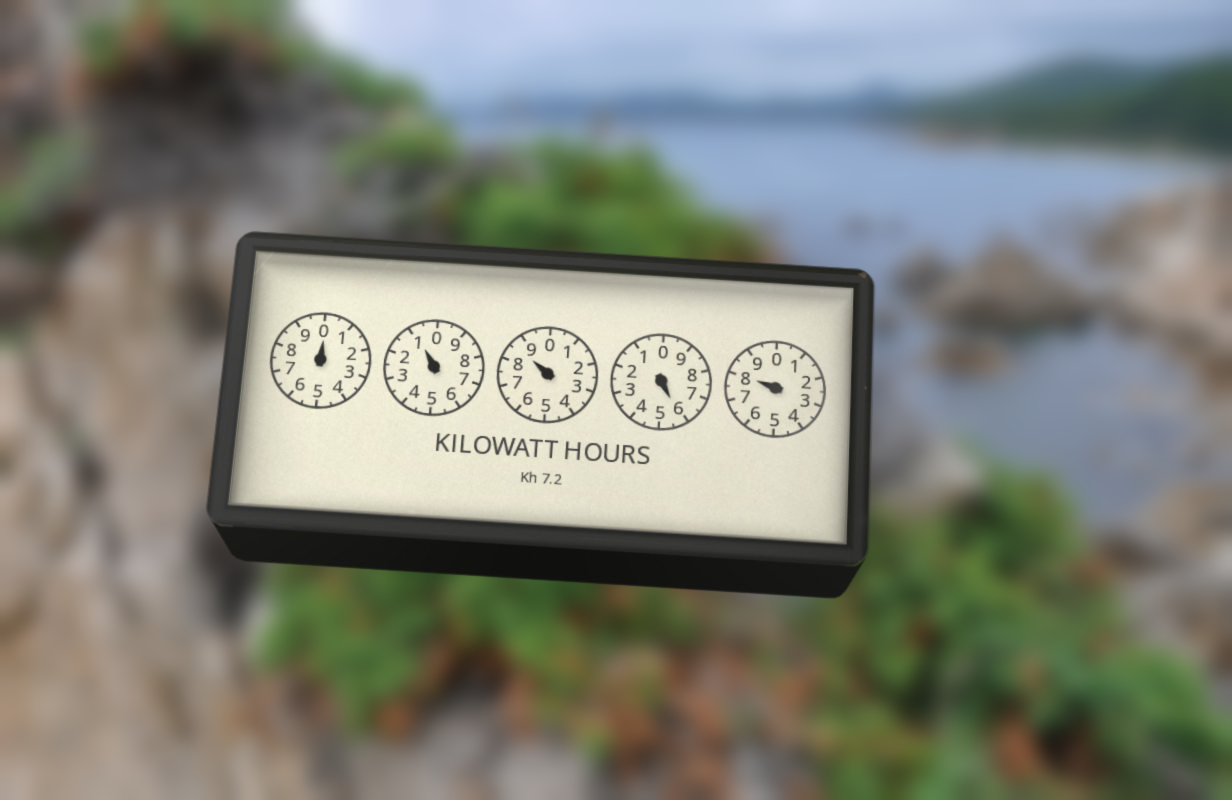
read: 858 kWh
